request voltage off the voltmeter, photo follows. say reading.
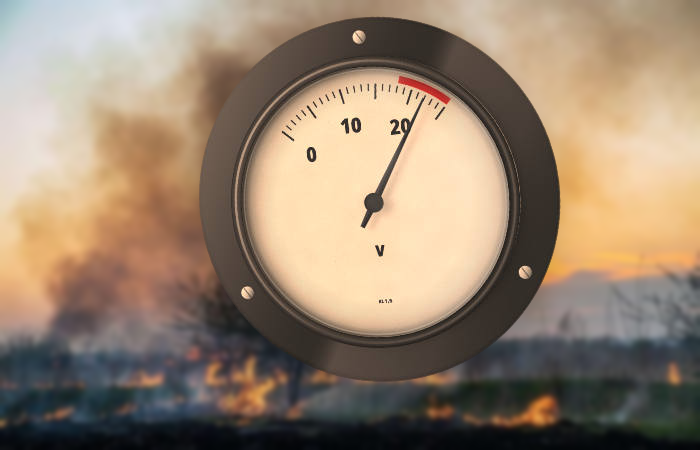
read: 22 V
